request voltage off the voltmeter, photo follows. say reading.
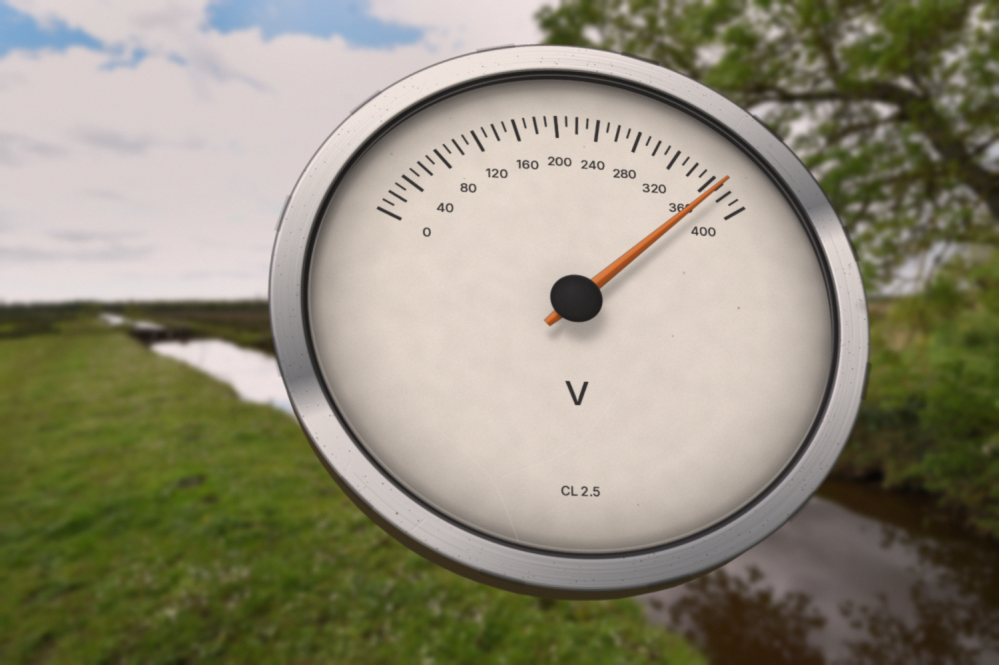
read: 370 V
